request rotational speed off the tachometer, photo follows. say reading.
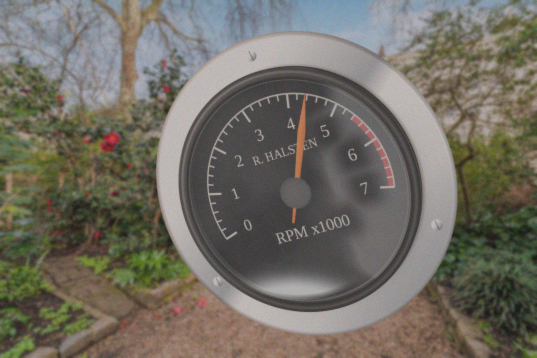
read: 4400 rpm
